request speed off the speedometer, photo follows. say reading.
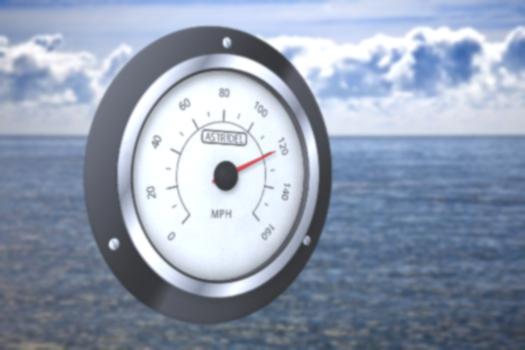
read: 120 mph
